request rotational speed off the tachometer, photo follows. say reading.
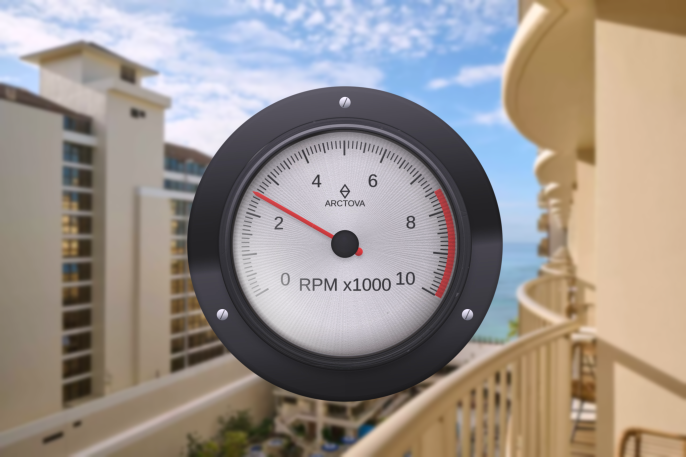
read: 2500 rpm
